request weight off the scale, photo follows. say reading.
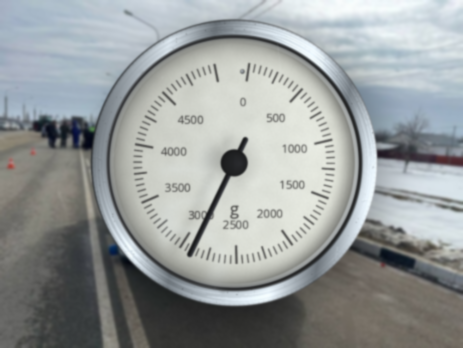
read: 2900 g
